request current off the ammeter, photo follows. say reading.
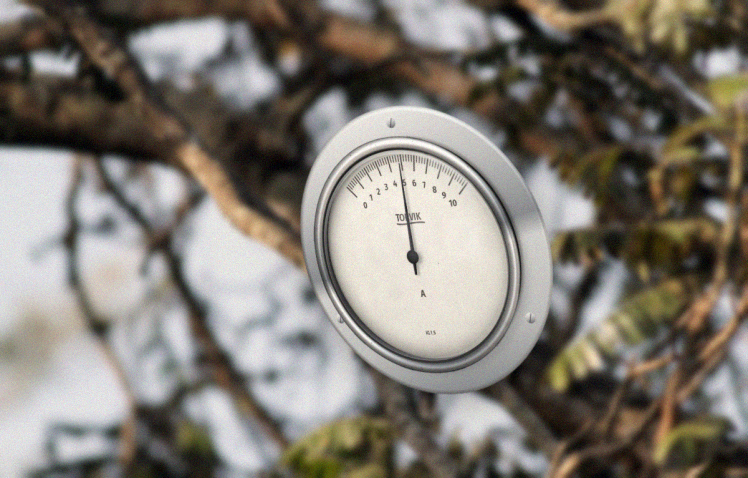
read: 5 A
